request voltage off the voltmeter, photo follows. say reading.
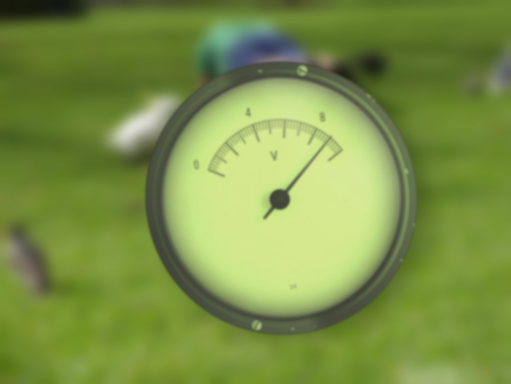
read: 9 V
